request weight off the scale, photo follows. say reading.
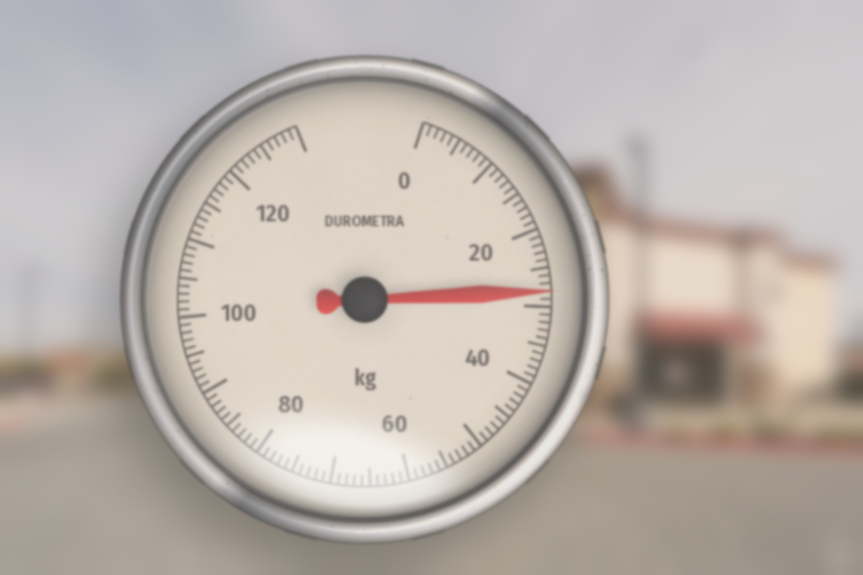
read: 28 kg
